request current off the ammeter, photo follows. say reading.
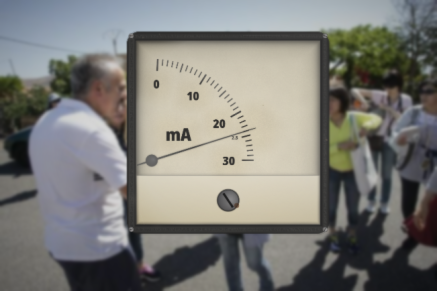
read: 24 mA
